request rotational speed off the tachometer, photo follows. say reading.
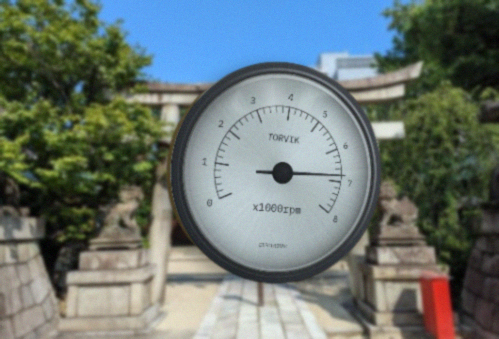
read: 6800 rpm
